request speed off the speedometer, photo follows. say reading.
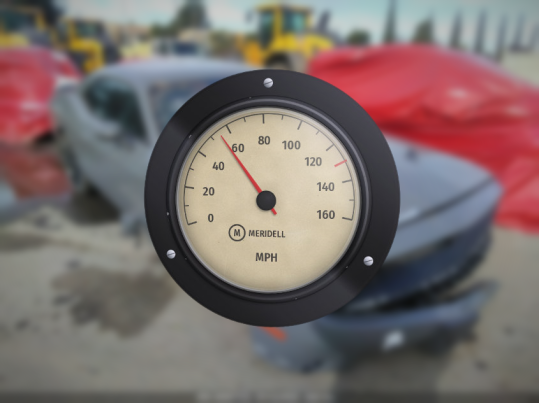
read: 55 mph
